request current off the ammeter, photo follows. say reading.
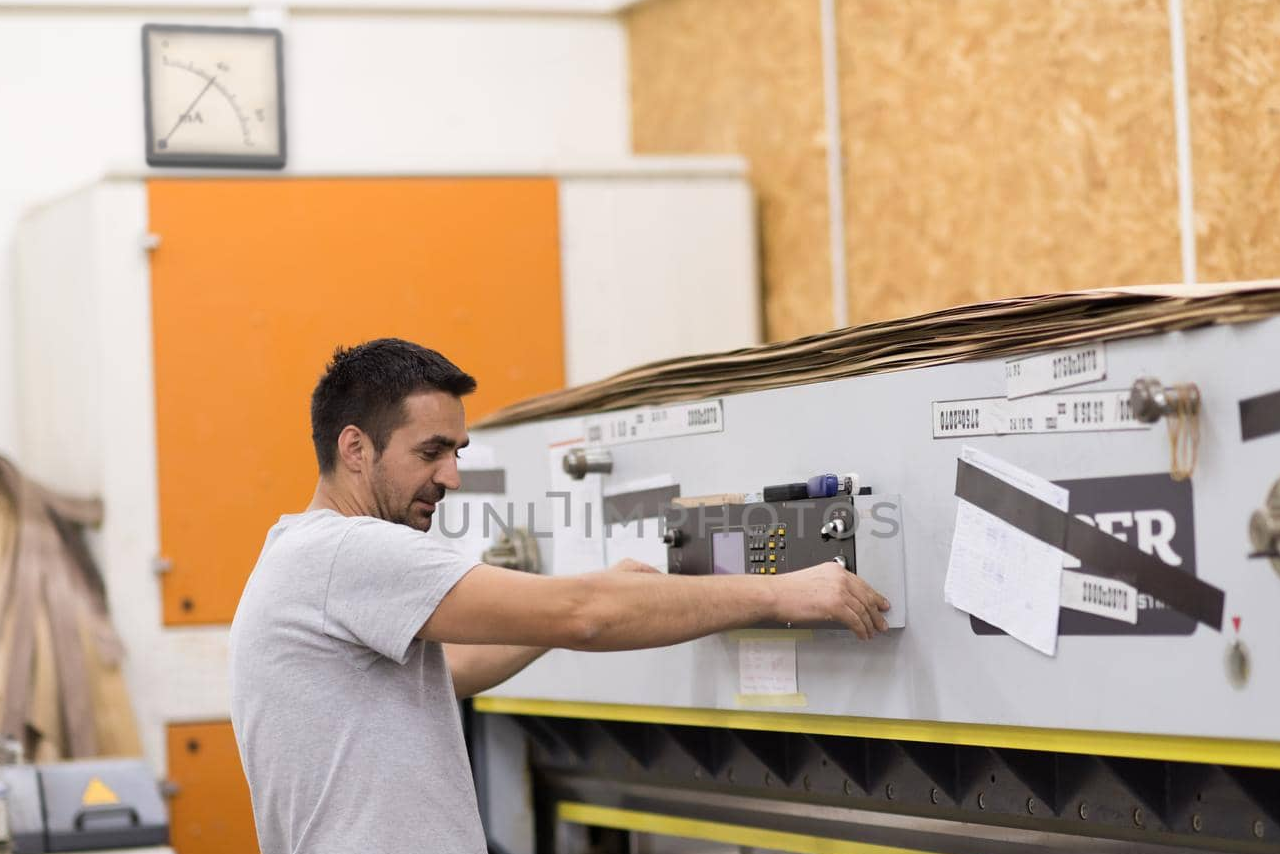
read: 40 mA
